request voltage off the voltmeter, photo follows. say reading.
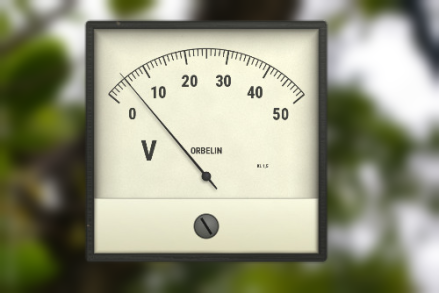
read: 5 V
